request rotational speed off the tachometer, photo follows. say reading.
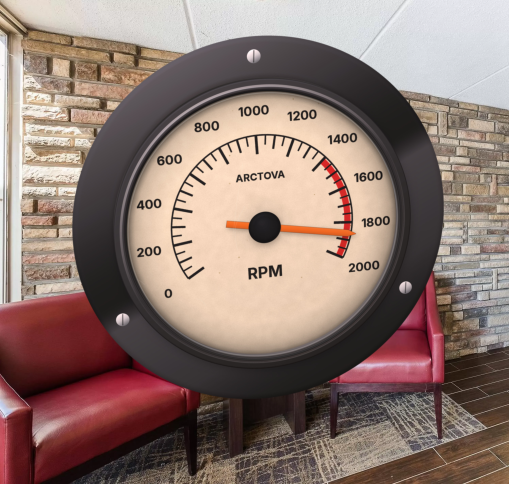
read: 1850 rpm
